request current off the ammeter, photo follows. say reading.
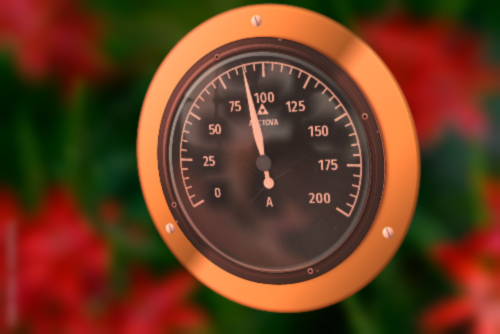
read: 90 A
